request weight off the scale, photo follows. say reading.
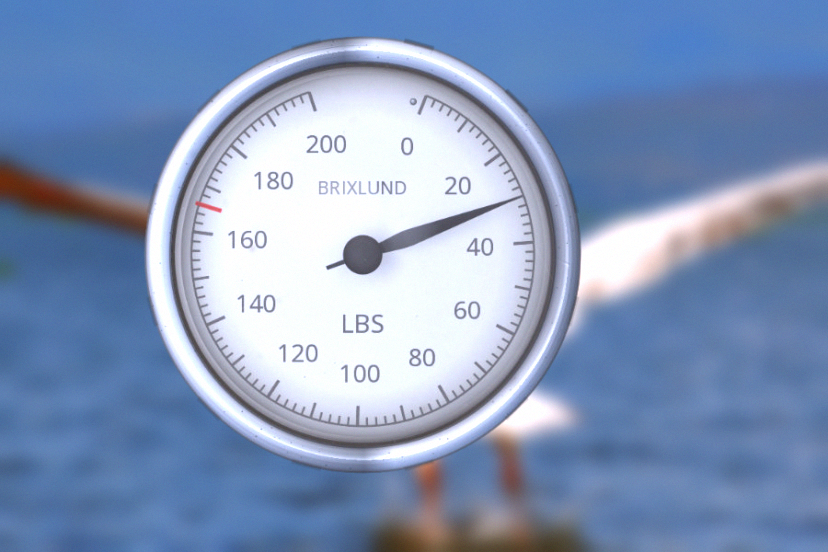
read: 30 lb
